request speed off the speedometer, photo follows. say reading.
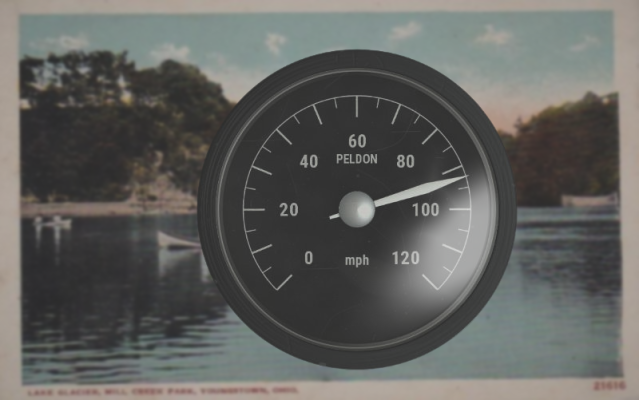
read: 92.5 mph
